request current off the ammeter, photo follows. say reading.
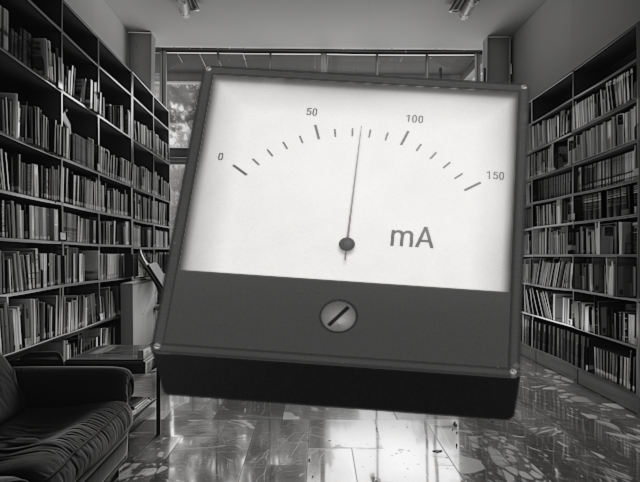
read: 75 mA
